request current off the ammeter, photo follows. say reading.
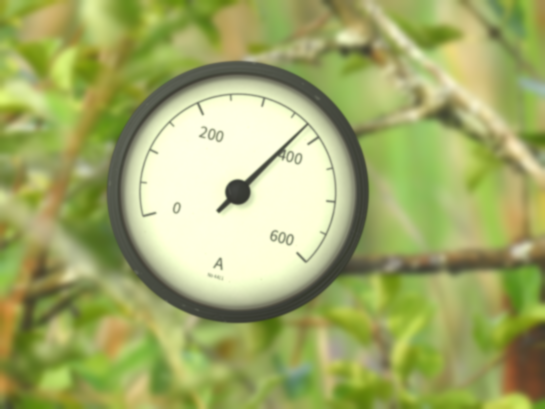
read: 375 A
